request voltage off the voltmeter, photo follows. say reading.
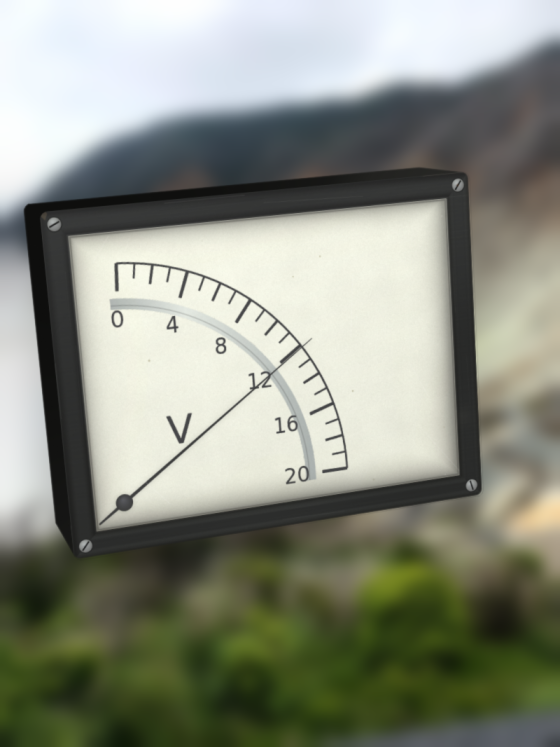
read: 12 V
